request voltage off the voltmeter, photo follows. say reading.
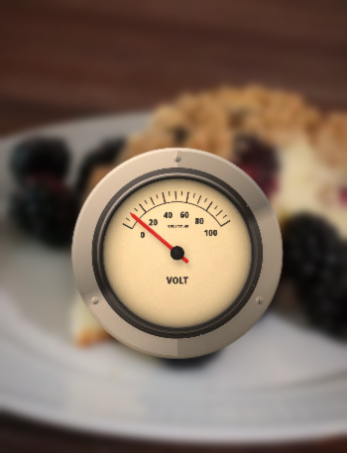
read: 10 V
